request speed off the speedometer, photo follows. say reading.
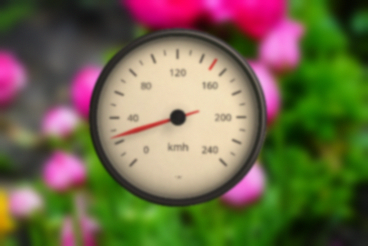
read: 25 km/h
